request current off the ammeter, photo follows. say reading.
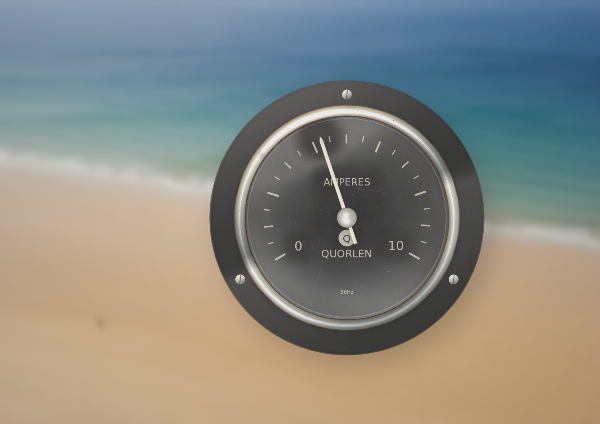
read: 4.25 A
